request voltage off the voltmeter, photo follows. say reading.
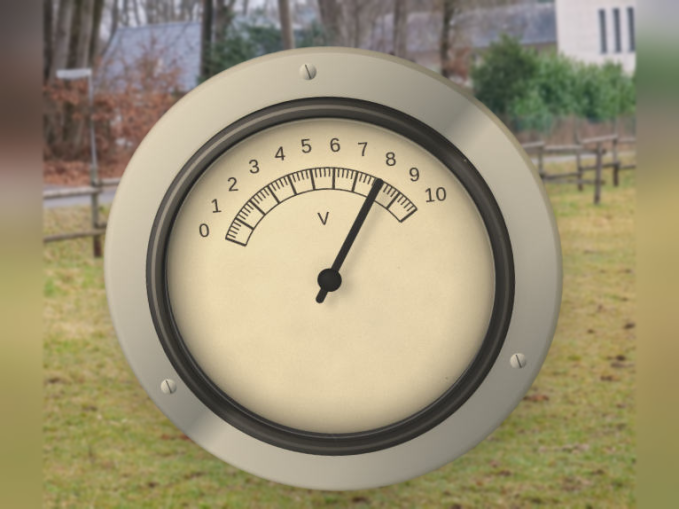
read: 8 V
